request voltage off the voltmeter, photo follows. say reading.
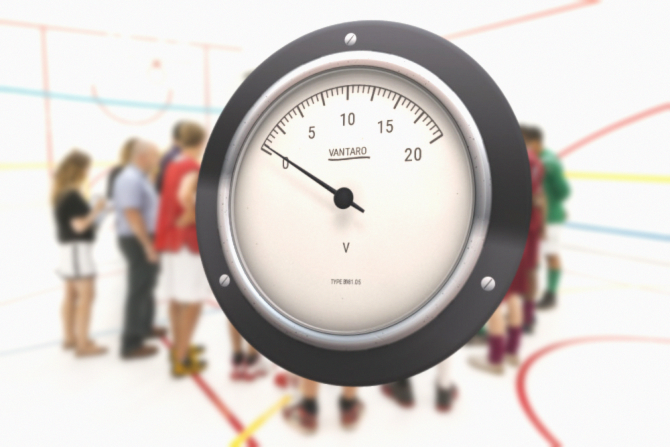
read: 0.5 V
